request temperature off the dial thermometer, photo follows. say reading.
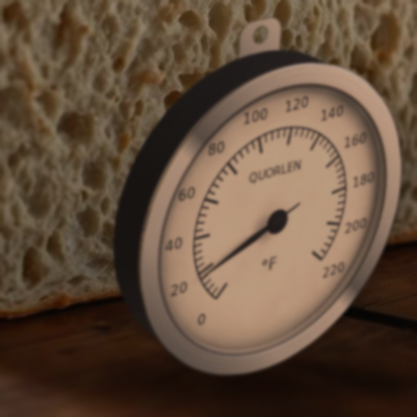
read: 20 °F
